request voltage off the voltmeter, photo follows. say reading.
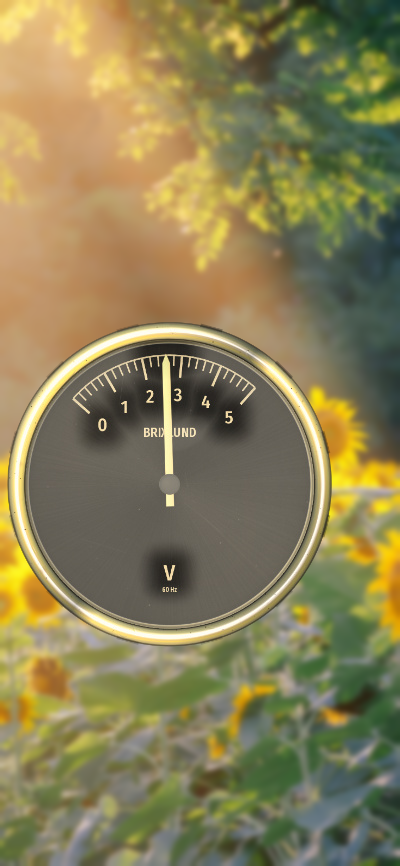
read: 2.6 V
